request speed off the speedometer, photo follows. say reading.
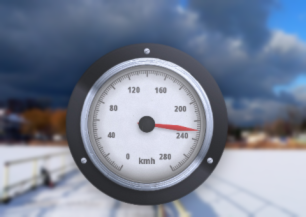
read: 230 km/h
